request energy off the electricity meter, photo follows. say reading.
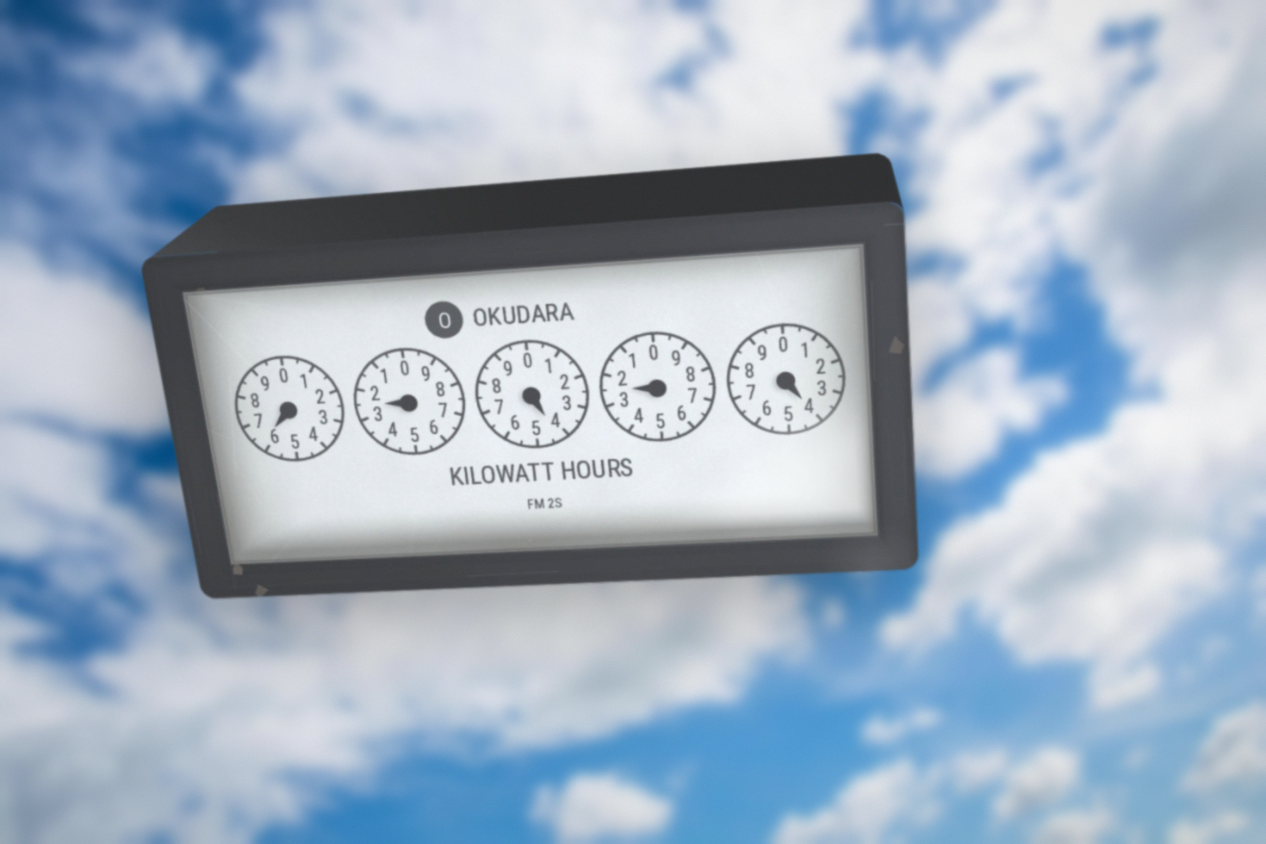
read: 62424 kWh
